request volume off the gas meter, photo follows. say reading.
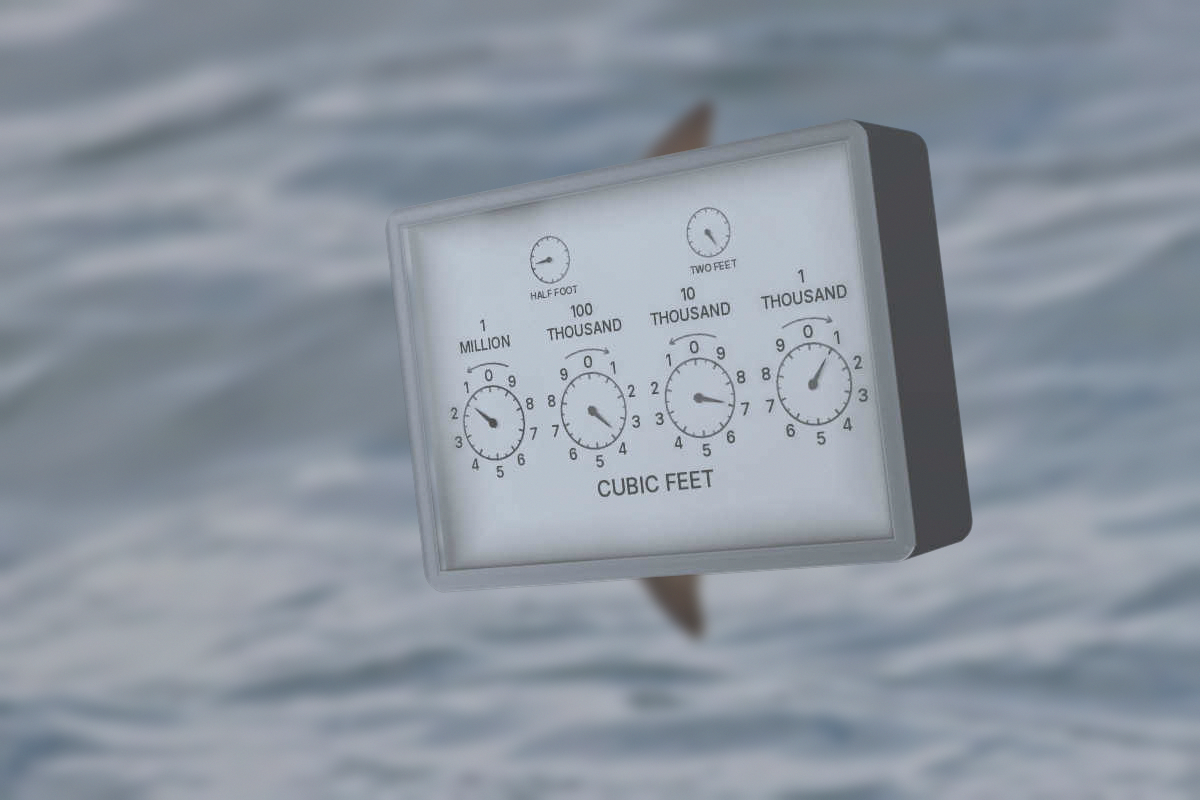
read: 137100 ft³
